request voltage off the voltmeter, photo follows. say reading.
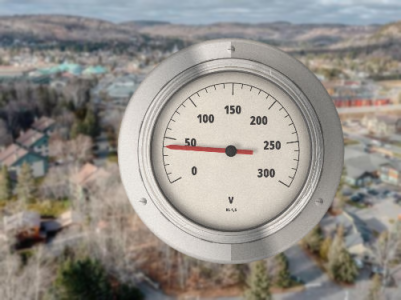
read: 40 V
